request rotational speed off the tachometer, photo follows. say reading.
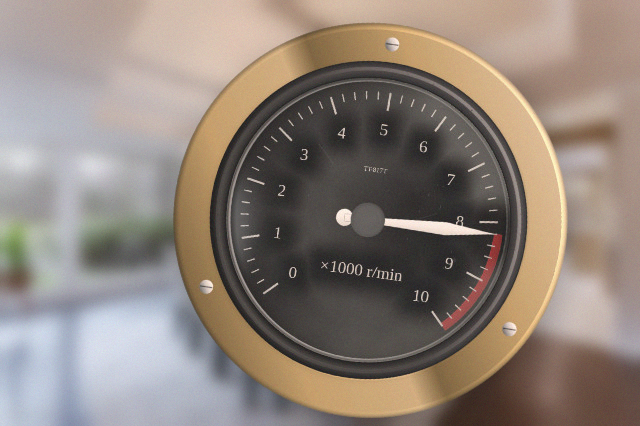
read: 8200 rpm
